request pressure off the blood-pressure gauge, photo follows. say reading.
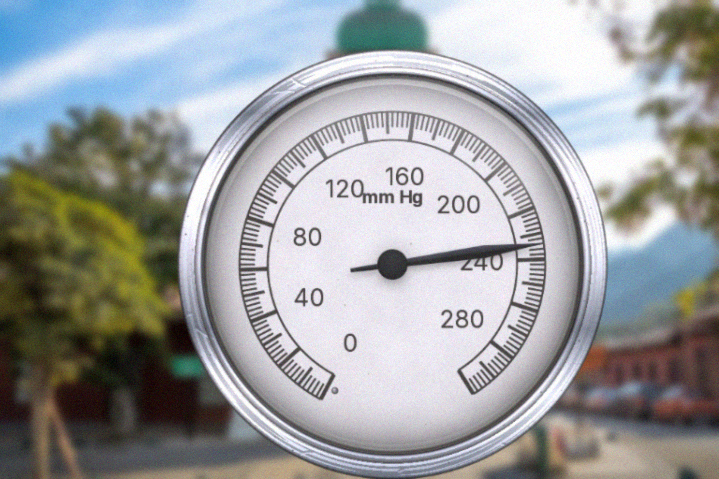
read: 234 mmHg
